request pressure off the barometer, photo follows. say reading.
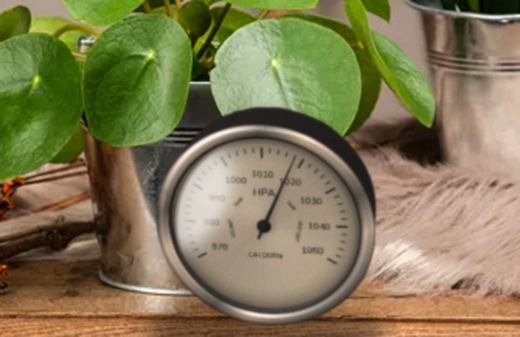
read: 1018 hPa
